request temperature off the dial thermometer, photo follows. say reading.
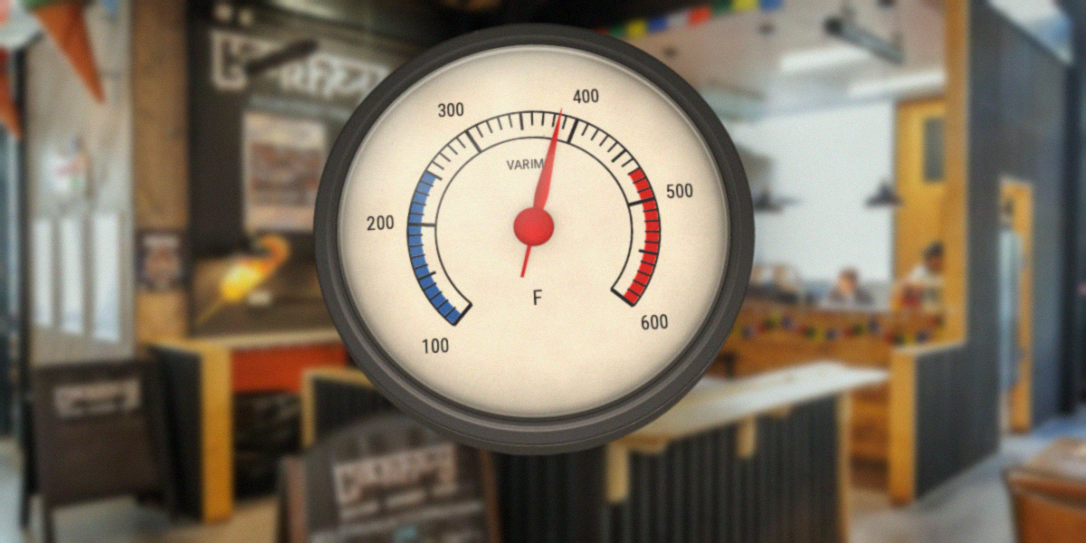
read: 385 °F
